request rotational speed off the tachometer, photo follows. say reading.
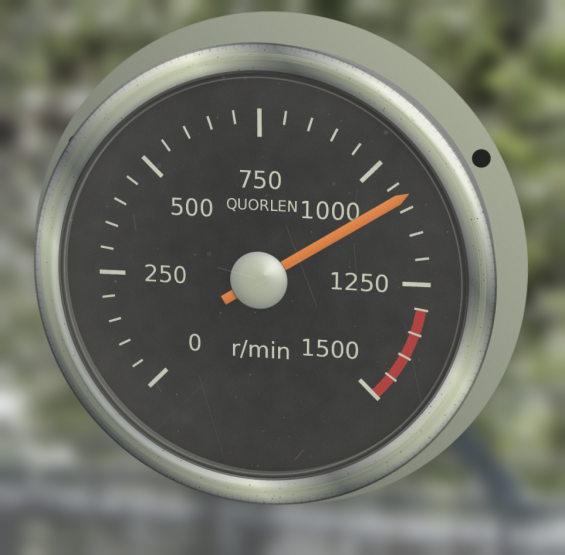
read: 1075 rpm
